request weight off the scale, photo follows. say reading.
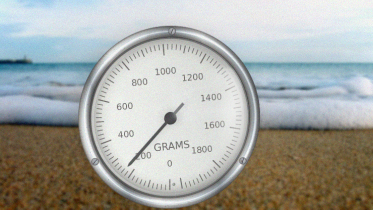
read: 240 g
